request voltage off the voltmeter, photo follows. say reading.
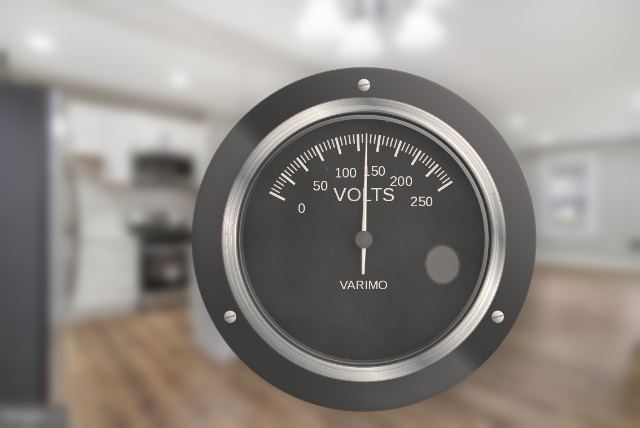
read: 135 V
